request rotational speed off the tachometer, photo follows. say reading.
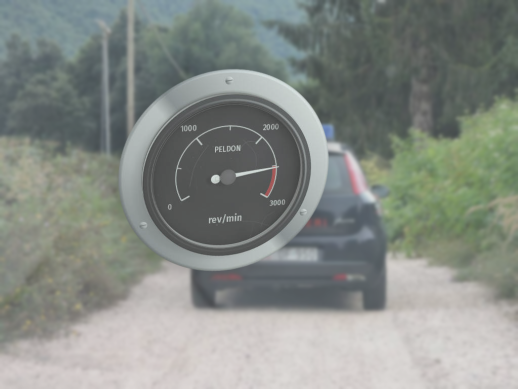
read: 2500 rpm
